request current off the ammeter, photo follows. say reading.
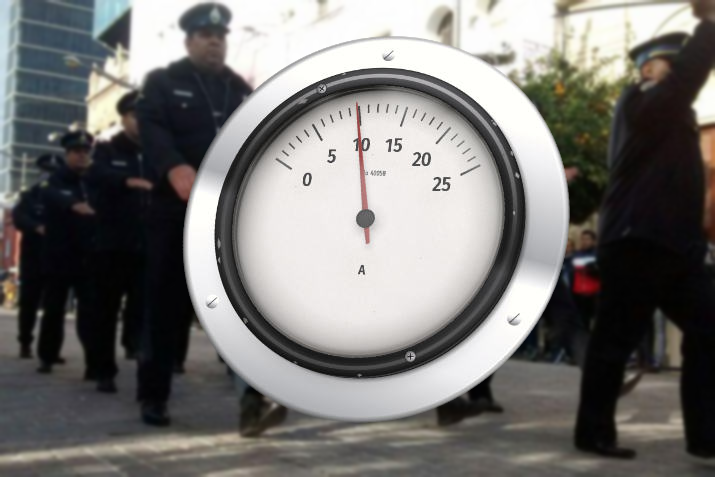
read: 10 A
